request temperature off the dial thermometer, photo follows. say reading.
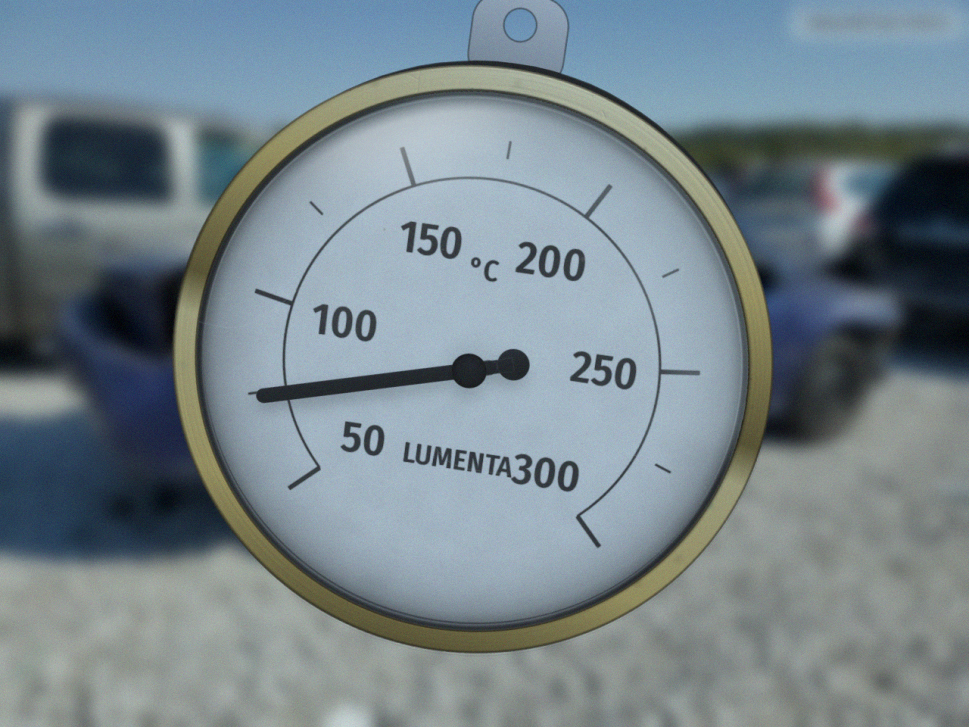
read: 75 °C
